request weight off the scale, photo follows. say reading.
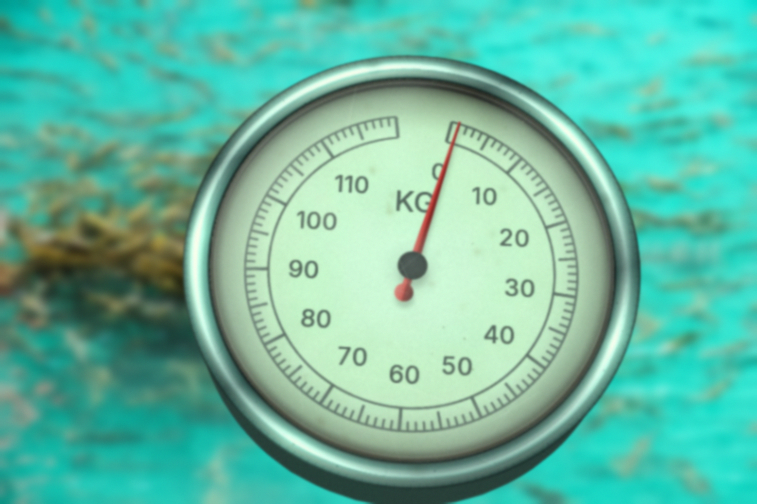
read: 1 kg
